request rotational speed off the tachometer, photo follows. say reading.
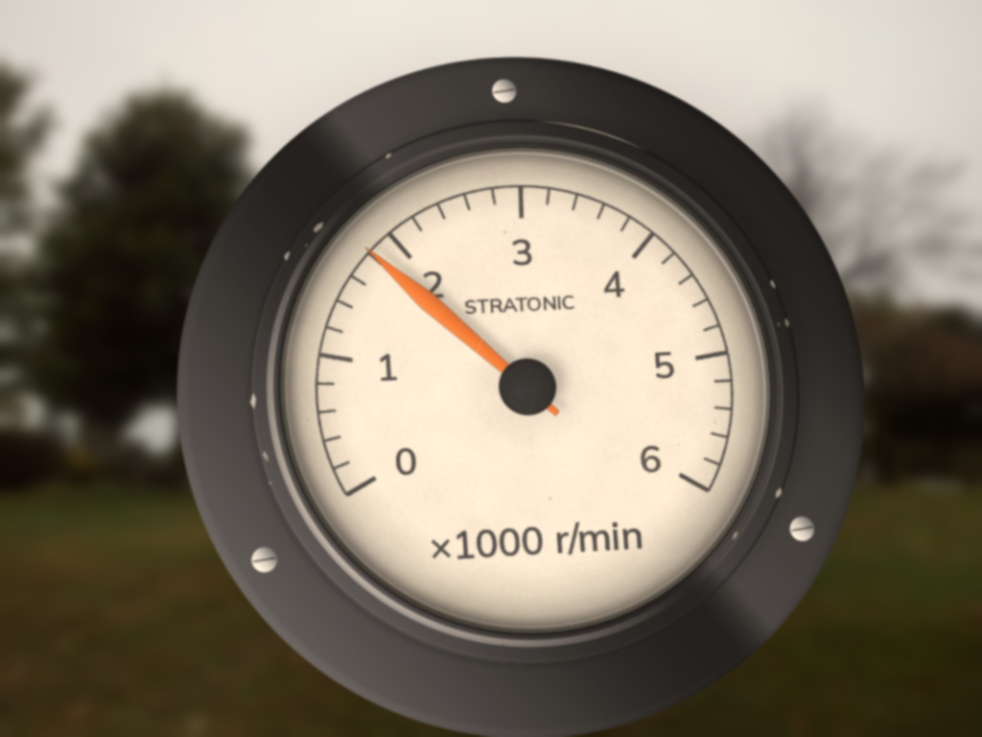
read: 1800 rpm
